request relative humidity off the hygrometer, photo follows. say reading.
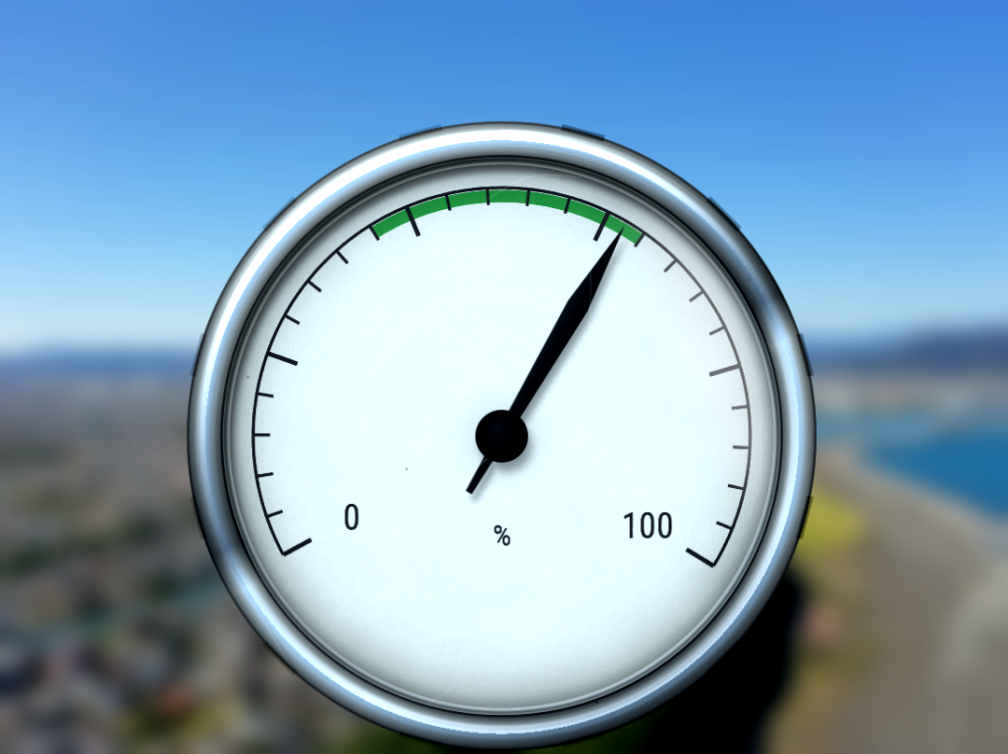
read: 62 %
